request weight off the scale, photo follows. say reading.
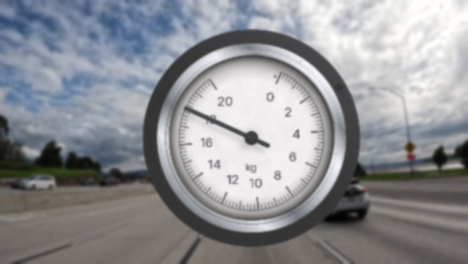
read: 18 kg
